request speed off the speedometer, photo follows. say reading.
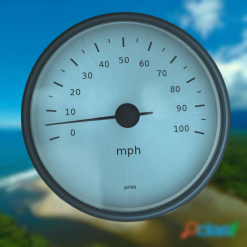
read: 5 mph
